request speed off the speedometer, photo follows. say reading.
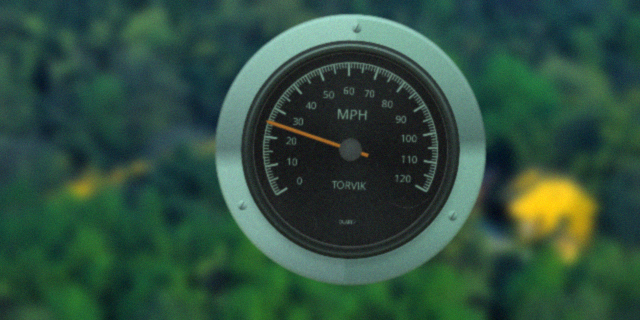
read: 25 mph
